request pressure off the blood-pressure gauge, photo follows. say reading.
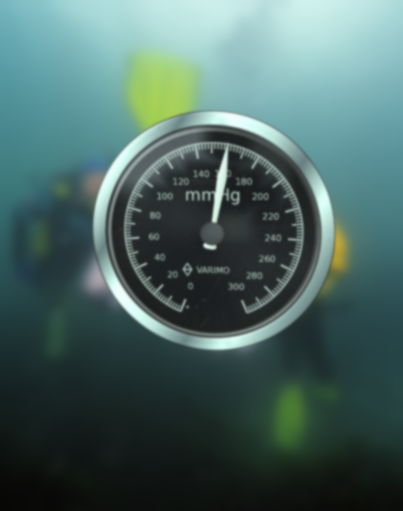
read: 160 mmHg
